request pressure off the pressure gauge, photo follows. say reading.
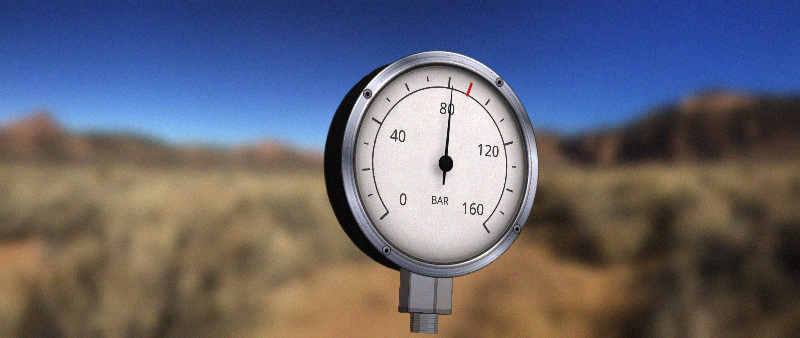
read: 80 bar
